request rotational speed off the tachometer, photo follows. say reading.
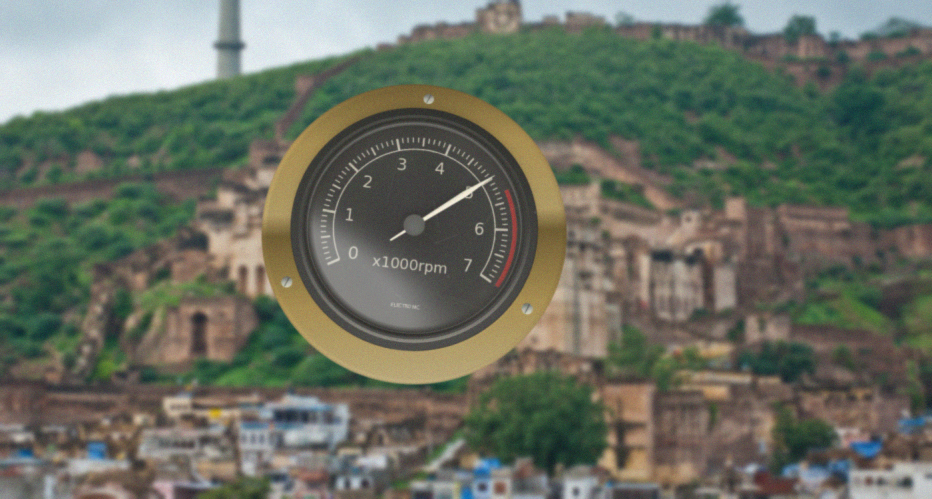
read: 5000 rpm
